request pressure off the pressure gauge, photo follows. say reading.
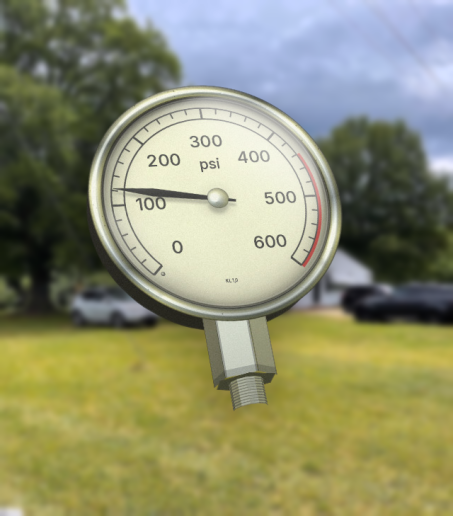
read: 120 psi
